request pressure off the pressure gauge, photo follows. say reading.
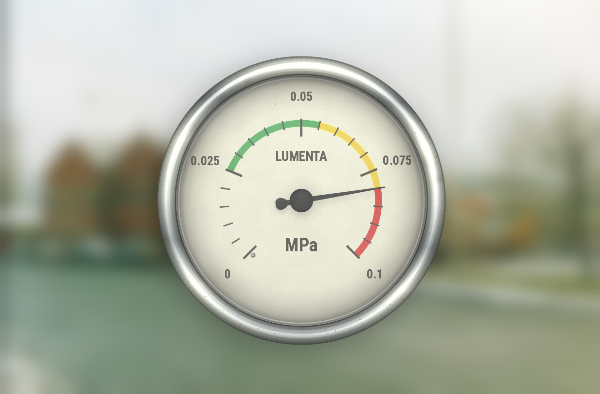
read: 0.08 MPa
